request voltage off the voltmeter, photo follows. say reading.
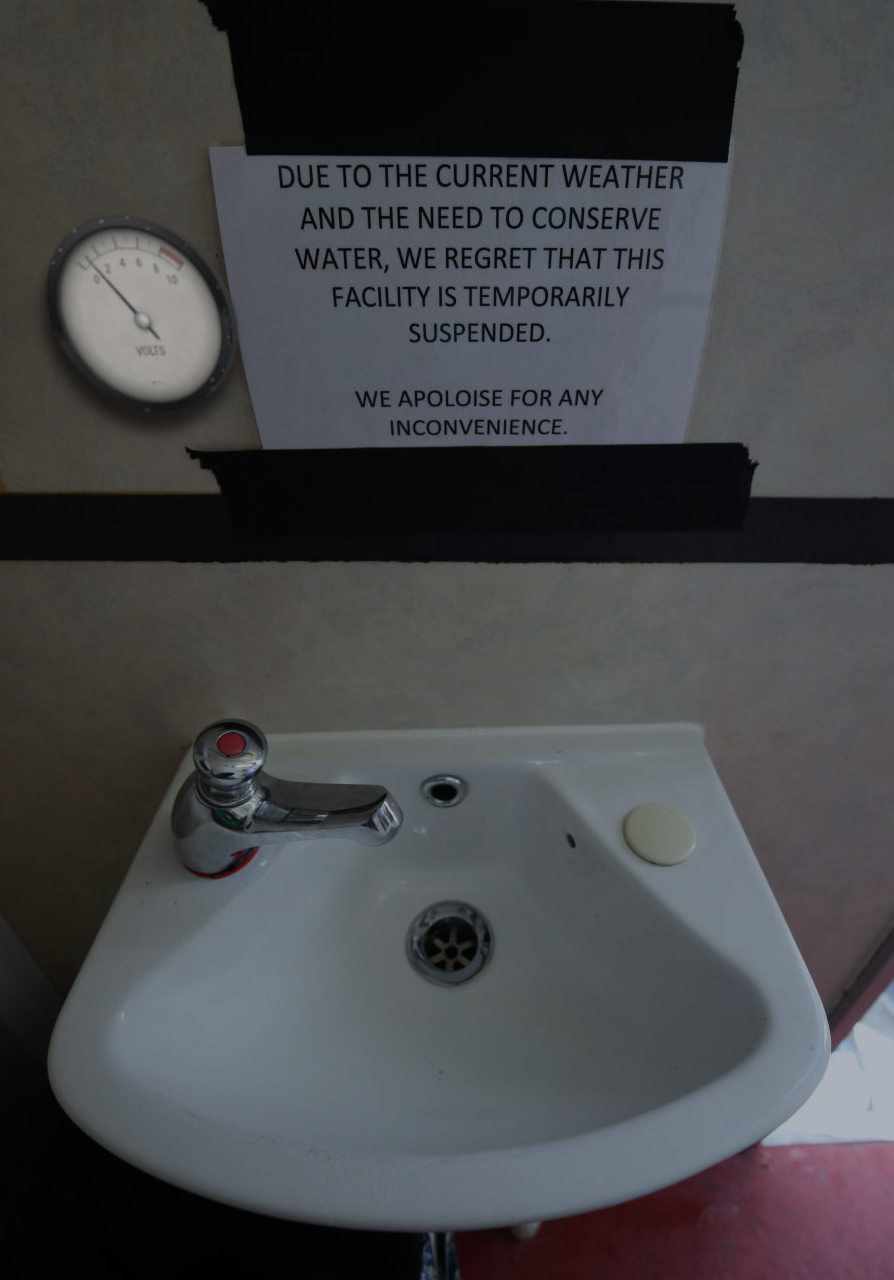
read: 1 V
